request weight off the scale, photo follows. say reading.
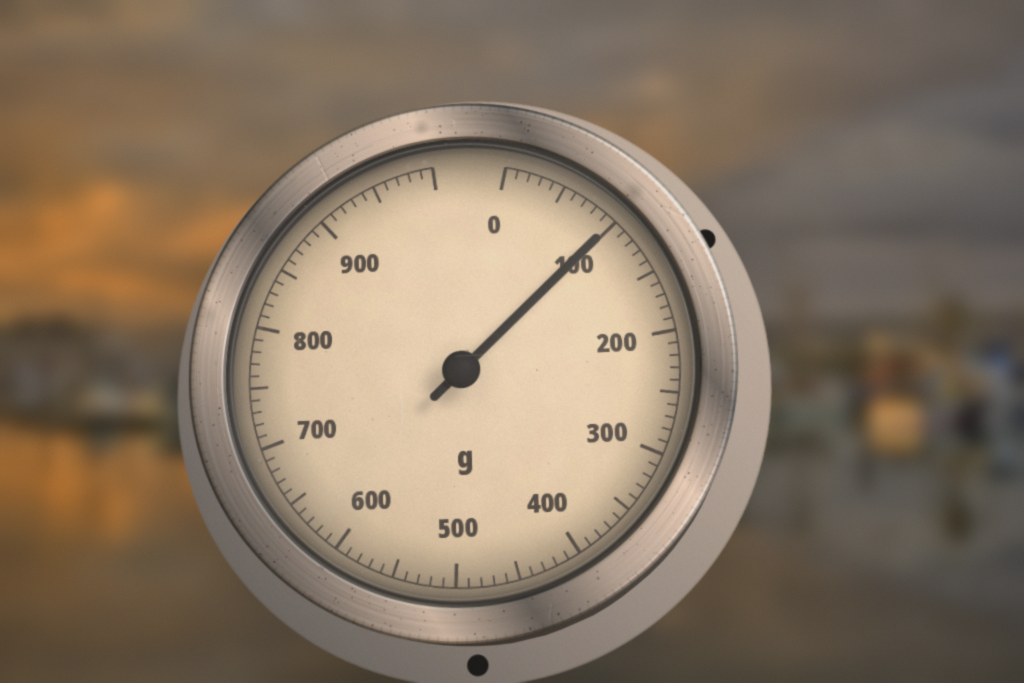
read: 100 g
